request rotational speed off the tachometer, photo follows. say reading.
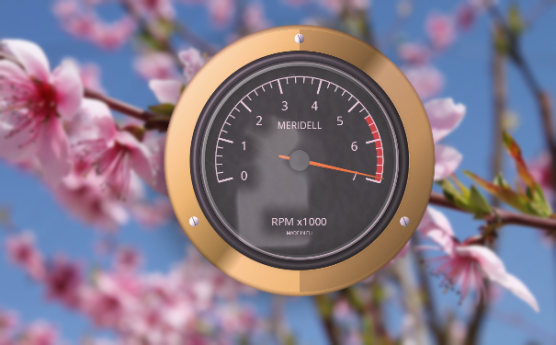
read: 6900 rpm
